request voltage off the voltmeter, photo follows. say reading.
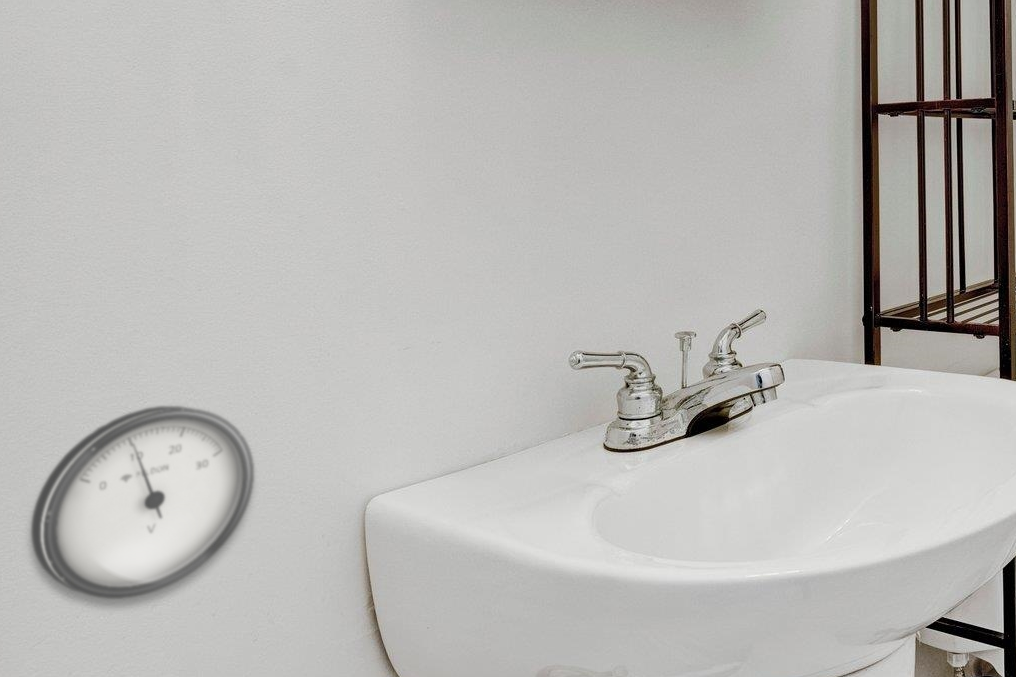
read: 10 V
